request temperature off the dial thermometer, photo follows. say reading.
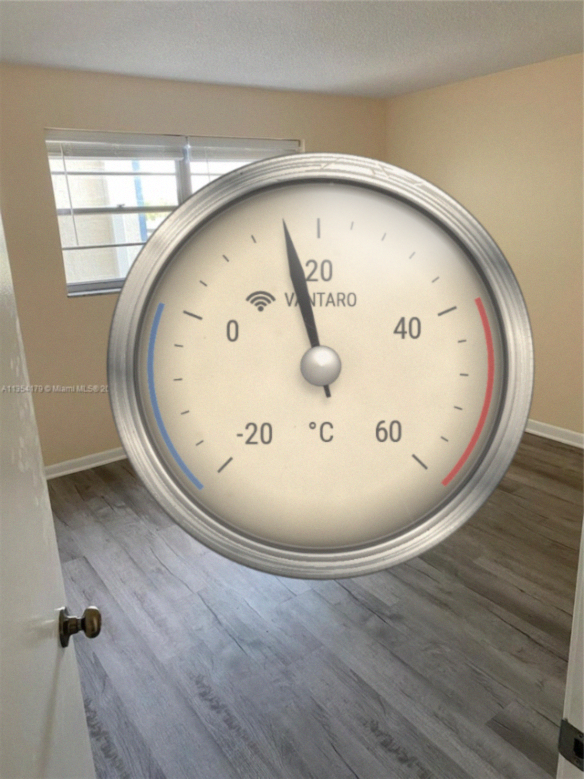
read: 16 °C
